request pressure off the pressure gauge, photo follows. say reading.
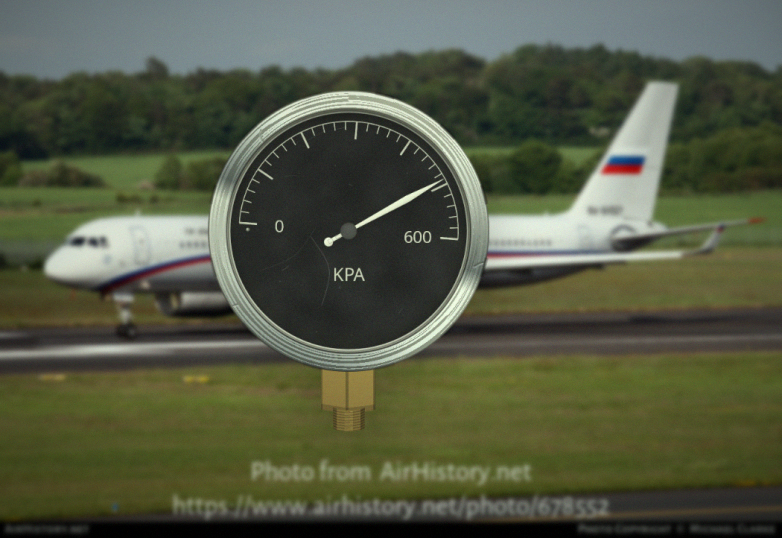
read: 490 kPa
